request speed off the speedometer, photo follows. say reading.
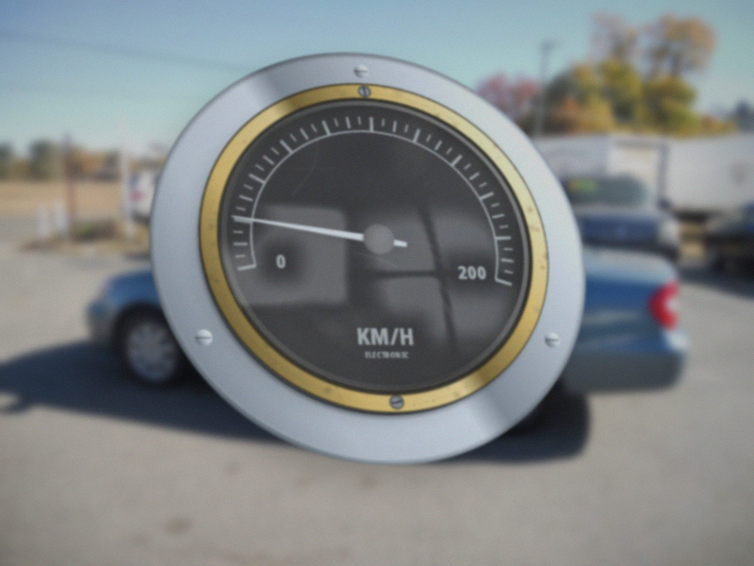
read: 20 km/h
